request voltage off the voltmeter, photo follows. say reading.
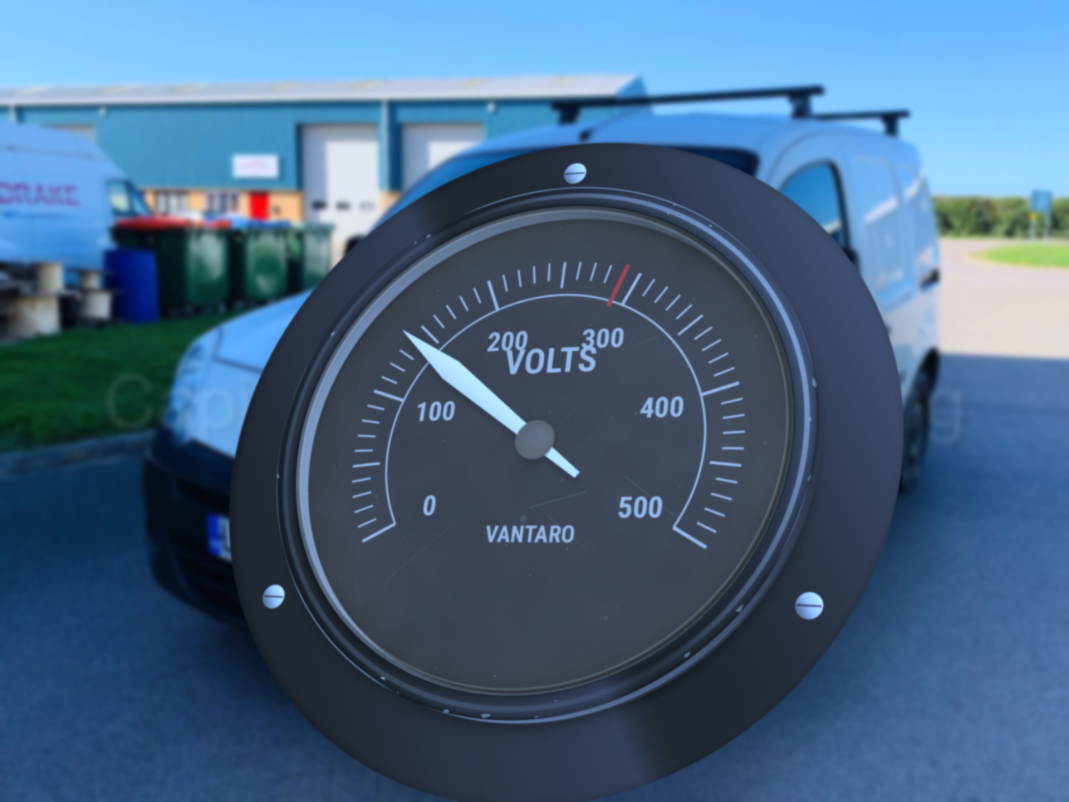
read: 140 V
